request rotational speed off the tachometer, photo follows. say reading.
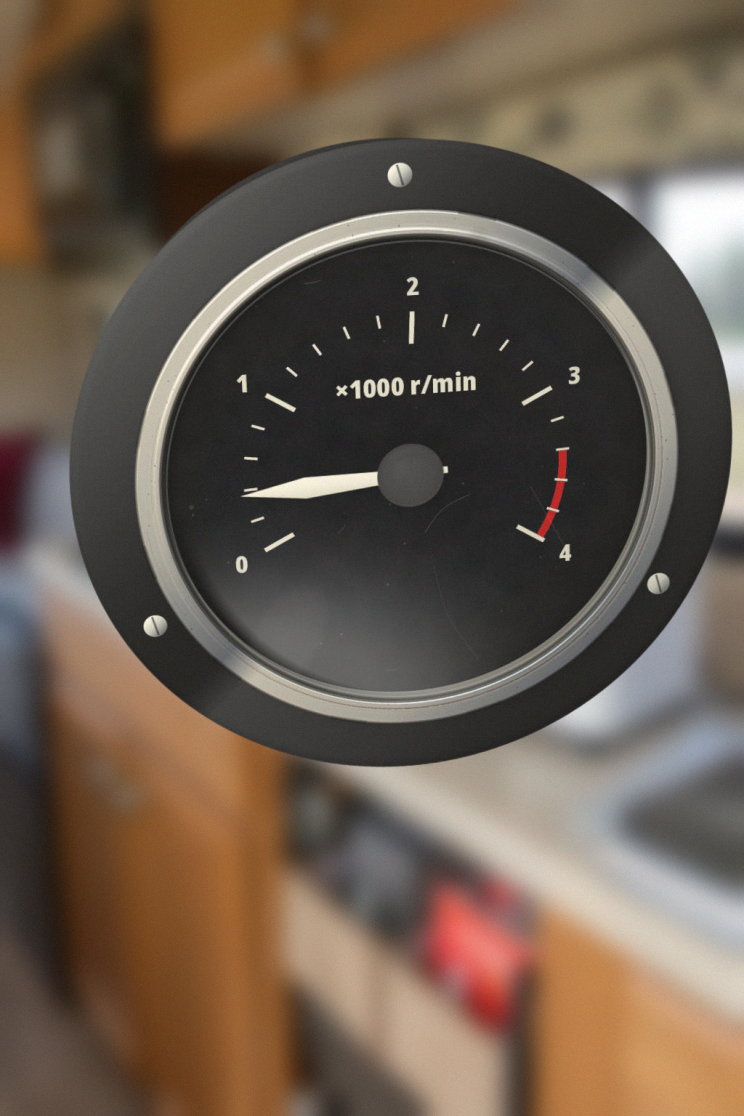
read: 400 rpm
